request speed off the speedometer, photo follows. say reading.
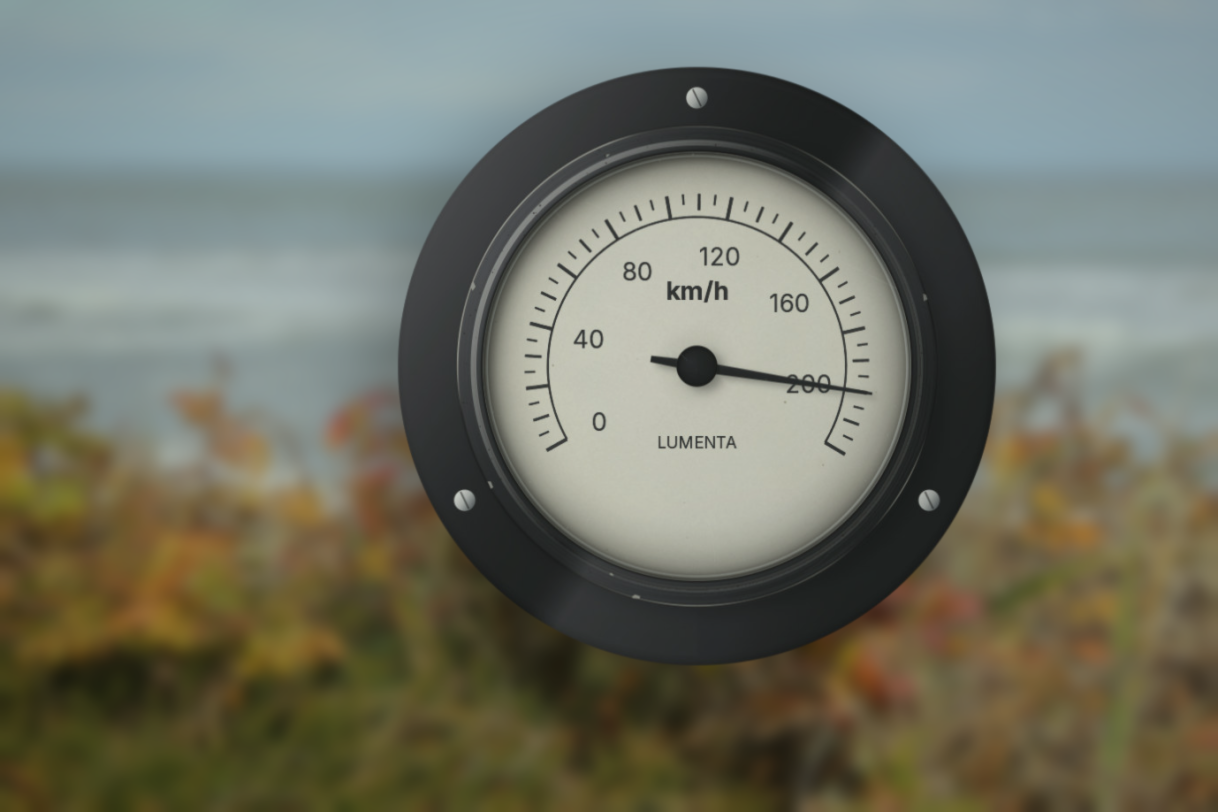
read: 200 km/h
